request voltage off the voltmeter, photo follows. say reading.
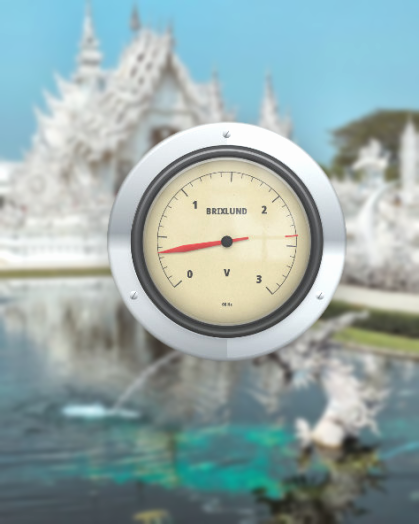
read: 0.35 V
